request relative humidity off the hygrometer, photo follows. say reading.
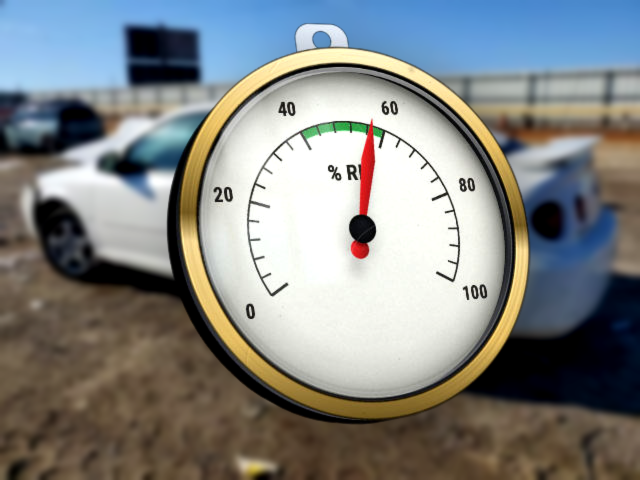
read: 56 %
